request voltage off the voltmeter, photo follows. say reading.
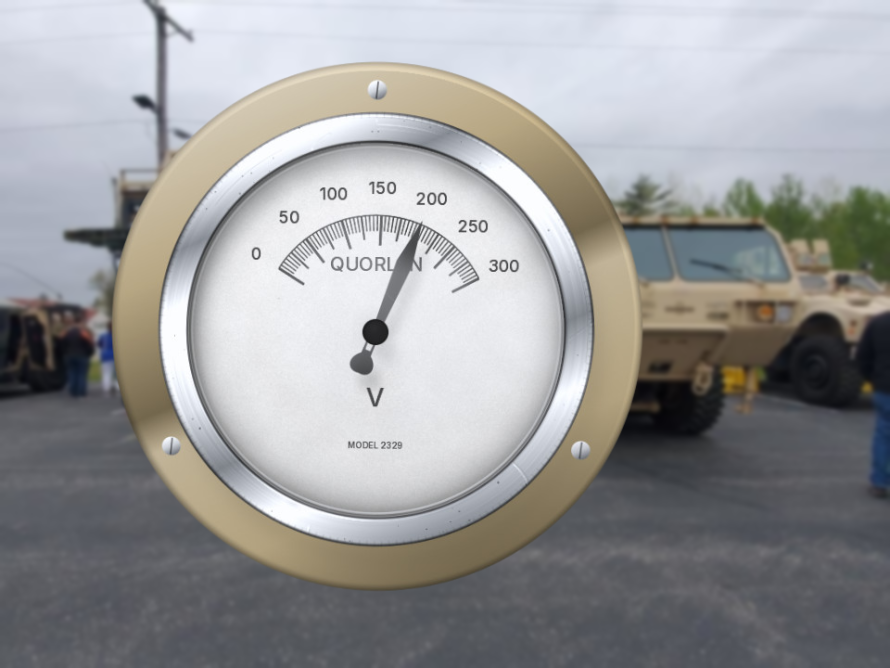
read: 200 V
